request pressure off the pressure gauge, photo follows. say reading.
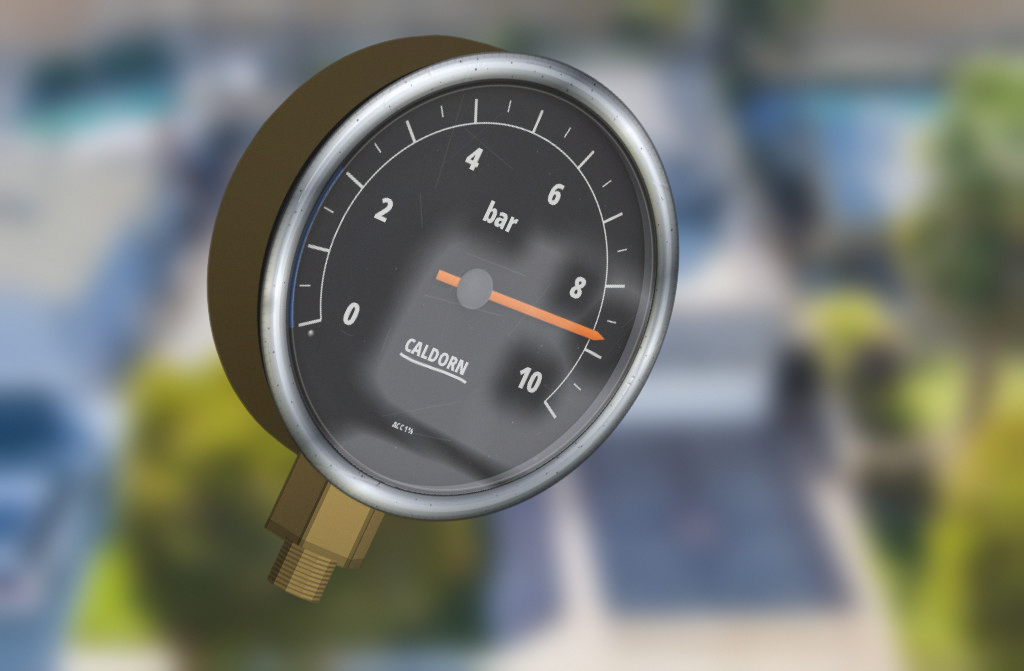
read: 8.75 bar
